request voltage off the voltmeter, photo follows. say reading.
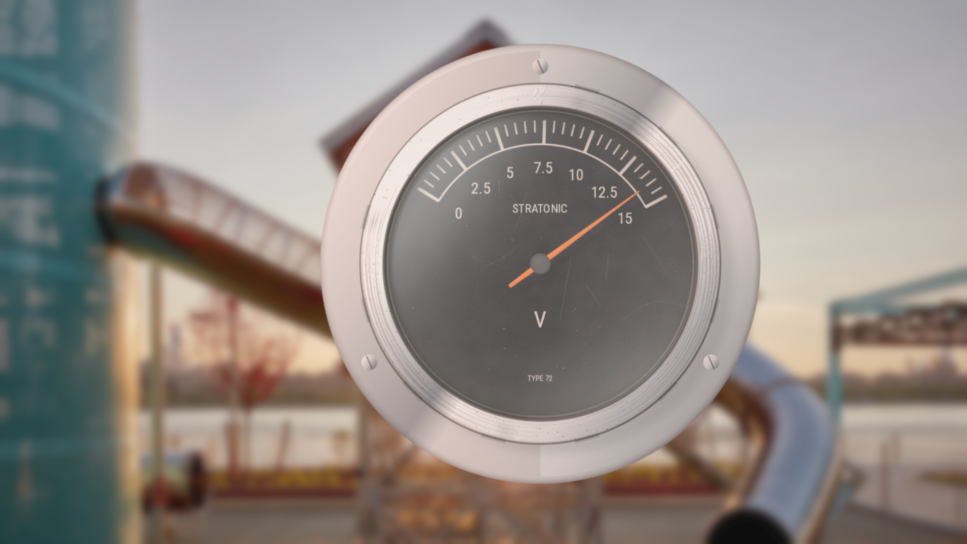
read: 14 V
